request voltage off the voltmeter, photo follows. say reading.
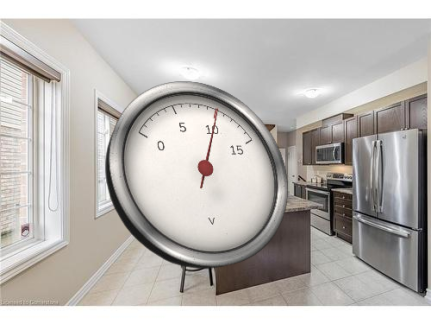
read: 10 V
